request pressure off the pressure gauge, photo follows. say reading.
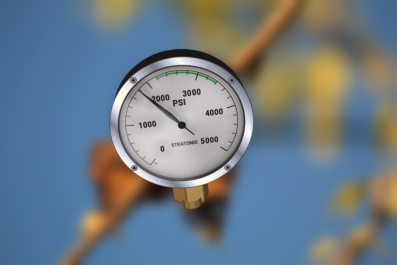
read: 1800 psi
